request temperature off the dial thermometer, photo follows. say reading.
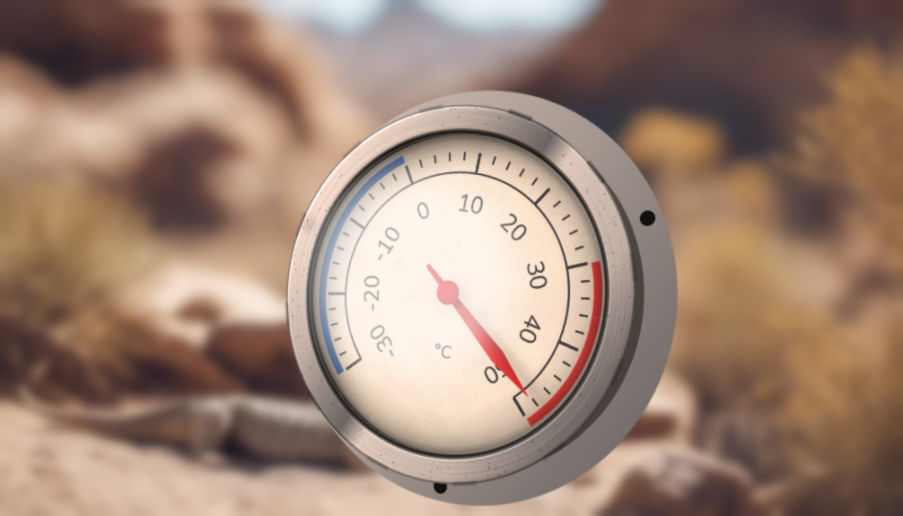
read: 48 °C
